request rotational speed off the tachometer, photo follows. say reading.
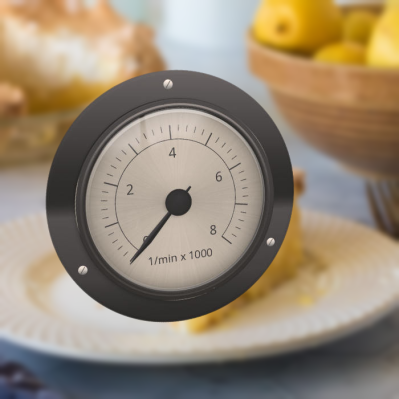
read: 0 rpm
